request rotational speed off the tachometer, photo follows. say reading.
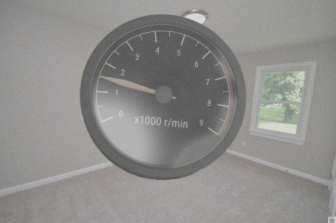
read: 1500 rpm
